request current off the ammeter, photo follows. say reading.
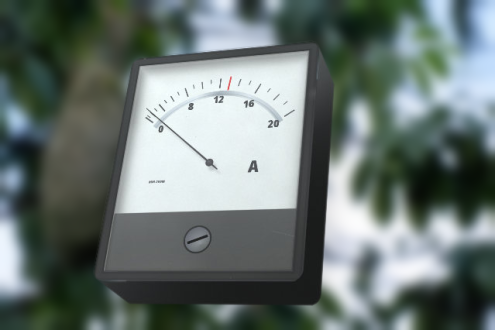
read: 2 A
